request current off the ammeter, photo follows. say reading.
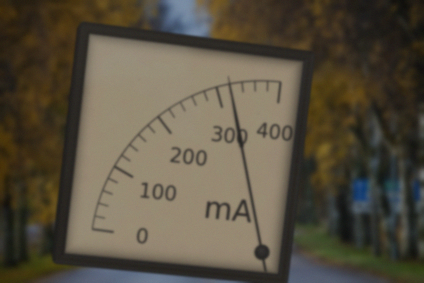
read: 320 mA
